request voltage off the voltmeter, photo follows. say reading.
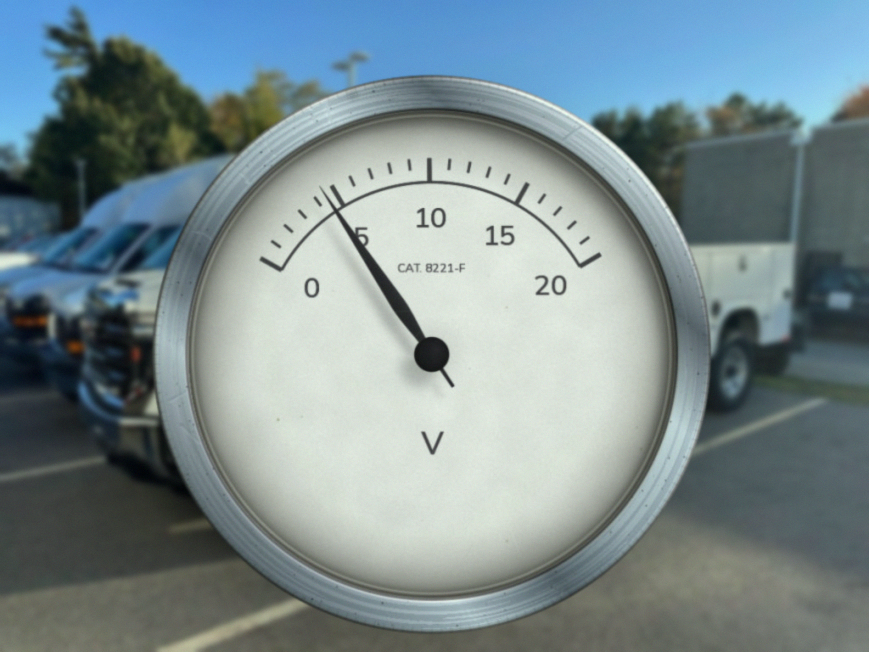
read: 4.5 V
